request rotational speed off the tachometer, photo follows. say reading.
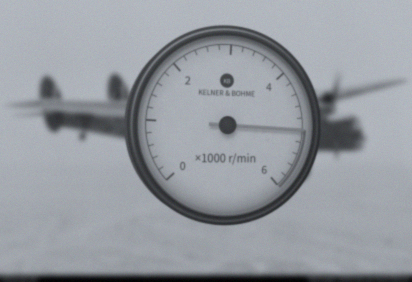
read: 5000 rpm
